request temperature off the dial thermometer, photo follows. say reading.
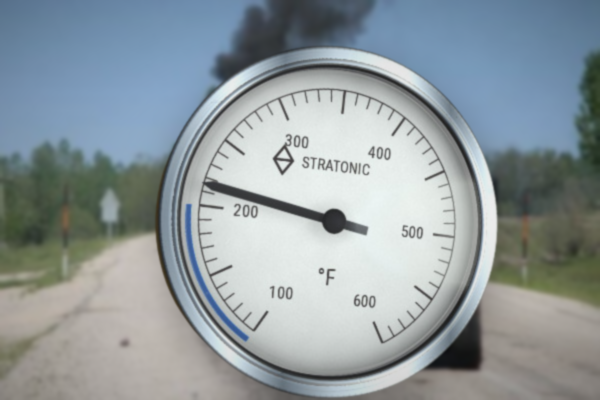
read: 215 °F
